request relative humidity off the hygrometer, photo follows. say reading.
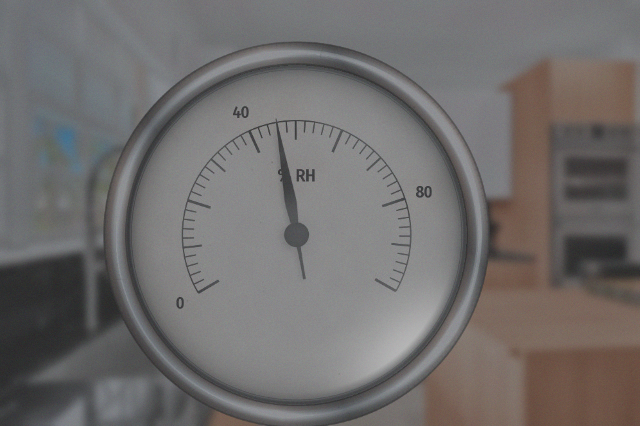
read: 46 %
